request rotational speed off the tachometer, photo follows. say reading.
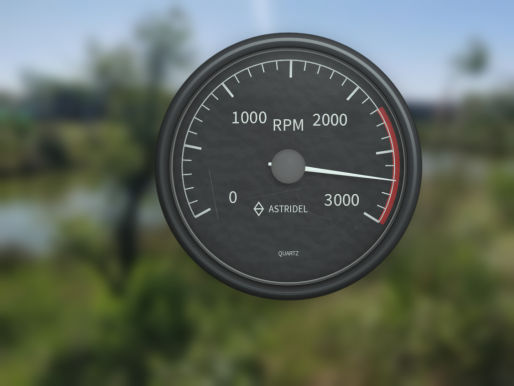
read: 2700 rpm
